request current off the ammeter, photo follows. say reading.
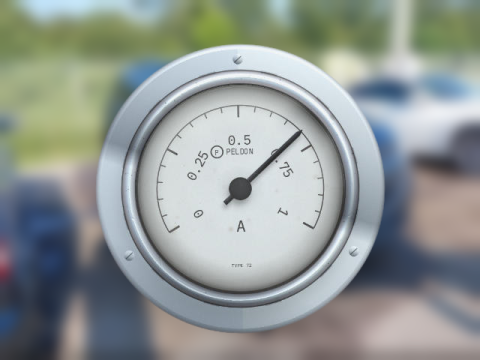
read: 0.7 A
